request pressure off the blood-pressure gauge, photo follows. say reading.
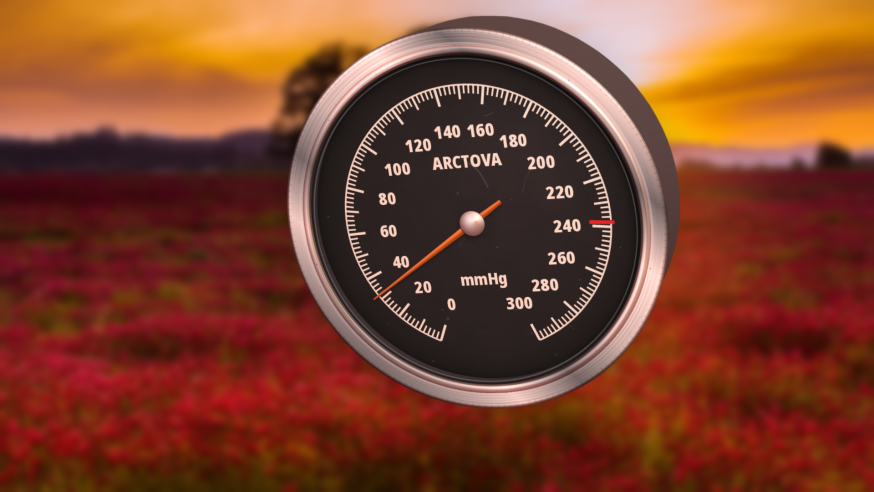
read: 32 mmHg
